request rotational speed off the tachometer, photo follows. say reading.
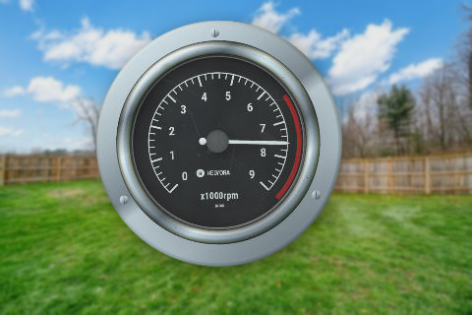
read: 7600 rpm
